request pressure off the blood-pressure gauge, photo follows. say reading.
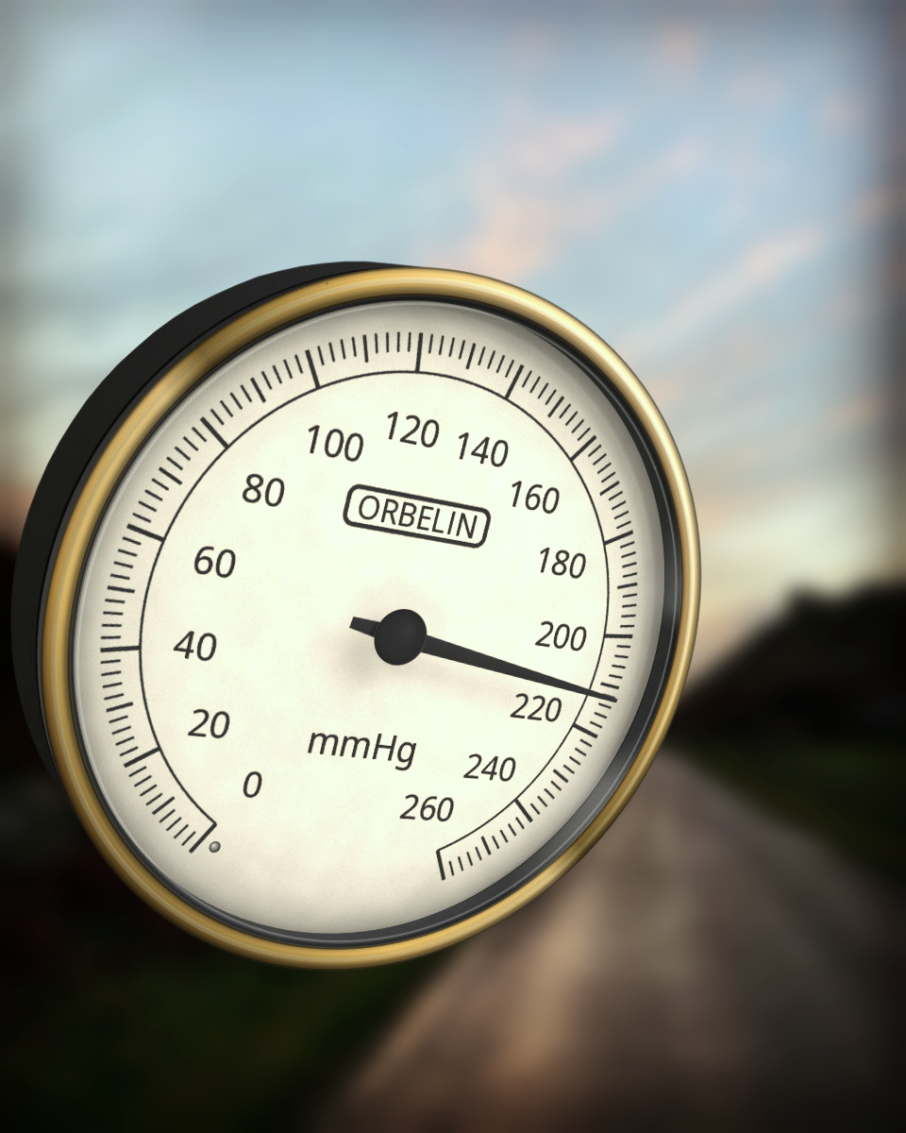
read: 212 mmHg
